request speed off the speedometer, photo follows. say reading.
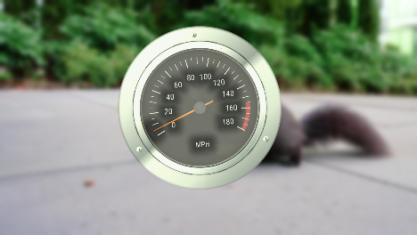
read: 5 mph
